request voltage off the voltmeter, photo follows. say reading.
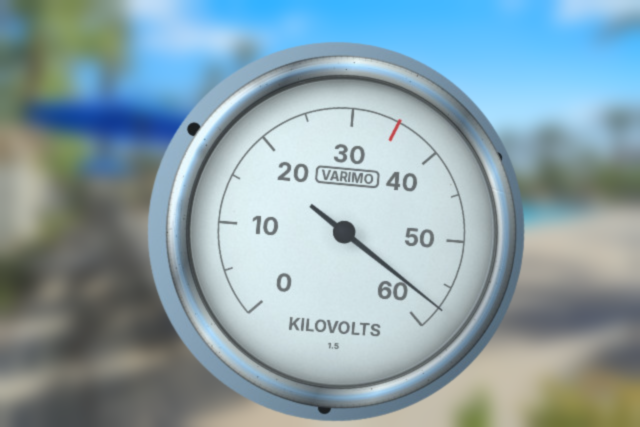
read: 57.5 kV
